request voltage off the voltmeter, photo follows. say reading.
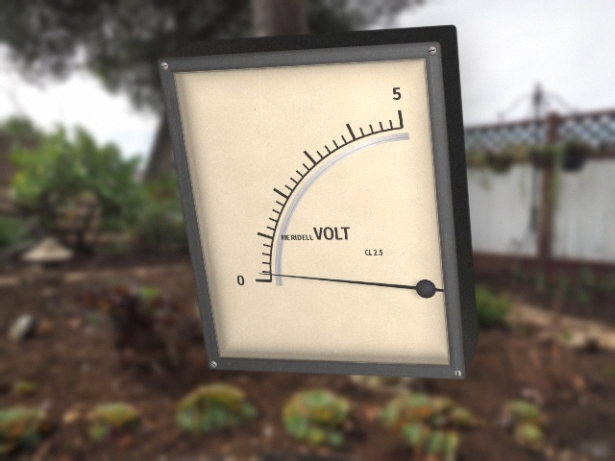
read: 0.2 V
